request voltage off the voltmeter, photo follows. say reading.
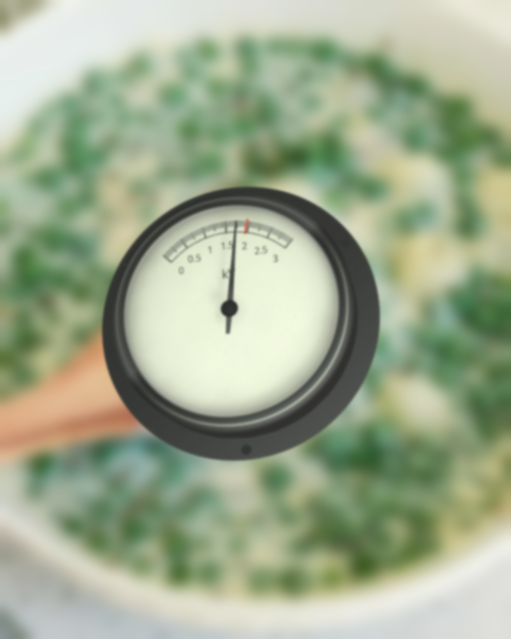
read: 1.75 kV
